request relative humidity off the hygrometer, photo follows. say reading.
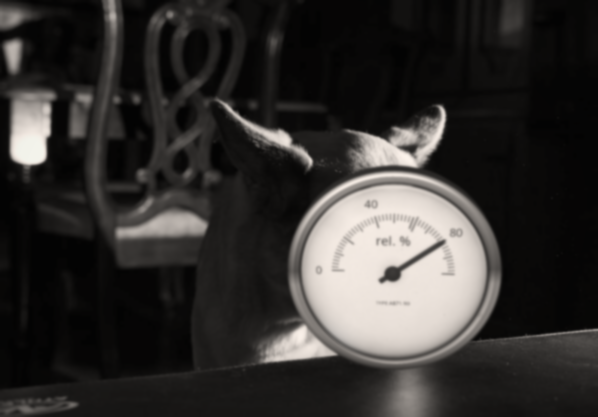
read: 80 %
